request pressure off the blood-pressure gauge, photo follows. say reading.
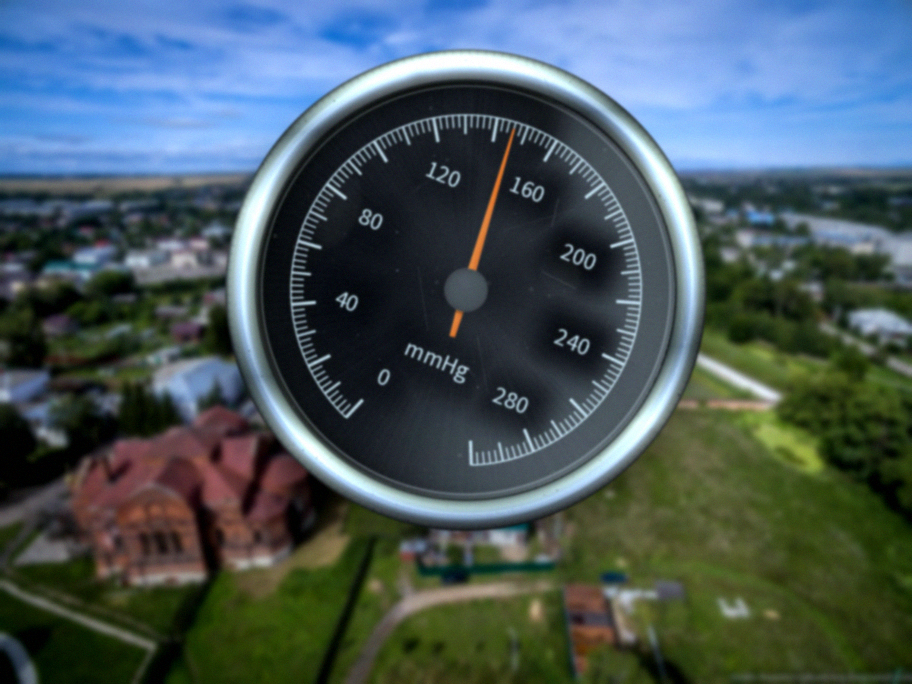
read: 146 mmHg
